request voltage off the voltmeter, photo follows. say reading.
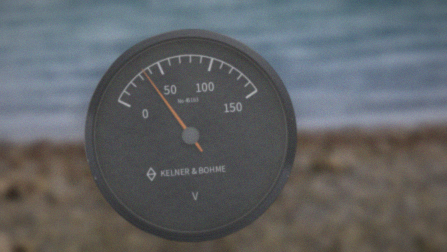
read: 35 V
